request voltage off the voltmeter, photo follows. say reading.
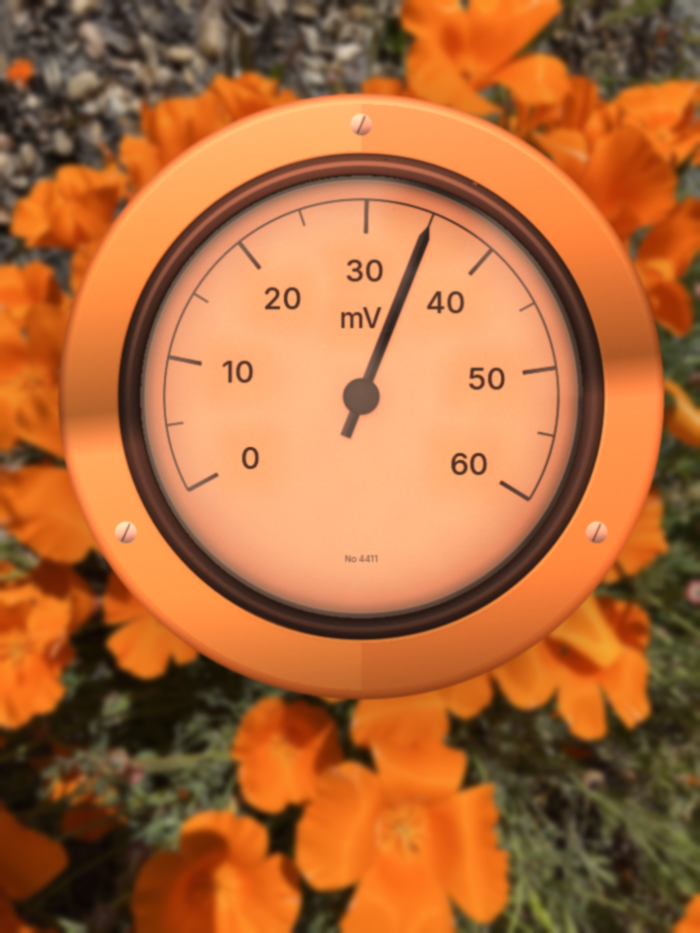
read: 35 mV
